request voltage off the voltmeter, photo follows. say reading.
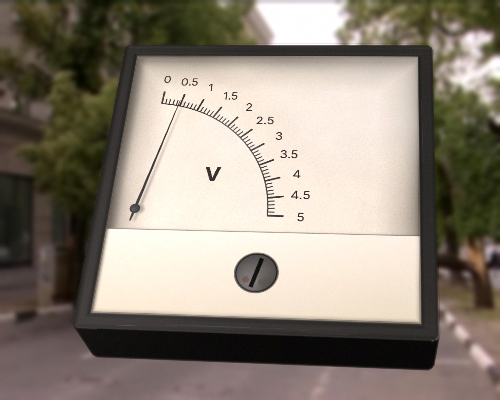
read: 0.5 V
